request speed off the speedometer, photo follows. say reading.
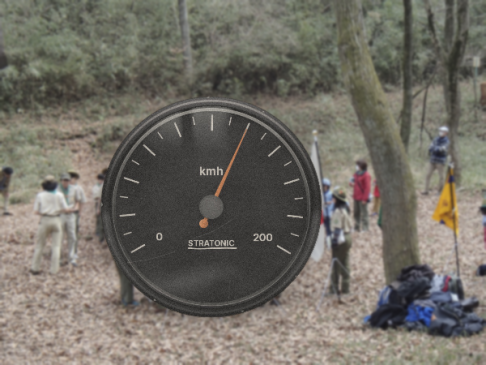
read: 120 km/h
